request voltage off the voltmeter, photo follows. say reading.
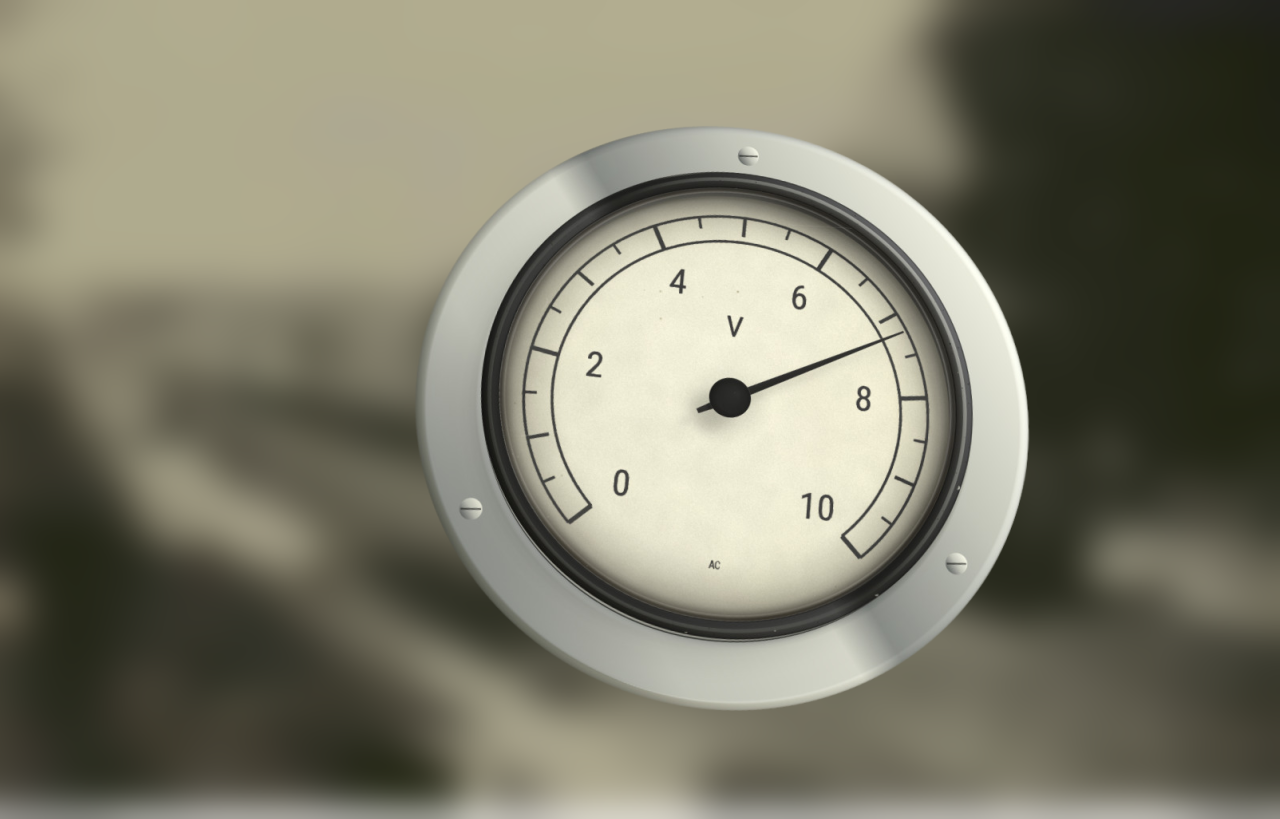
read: 7.25 V
